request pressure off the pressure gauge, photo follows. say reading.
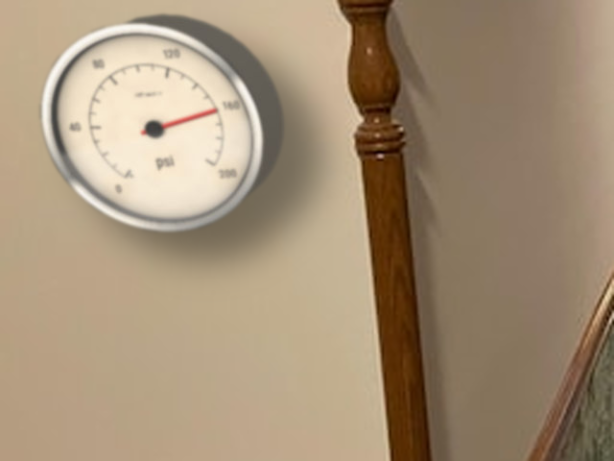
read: 160 psi
